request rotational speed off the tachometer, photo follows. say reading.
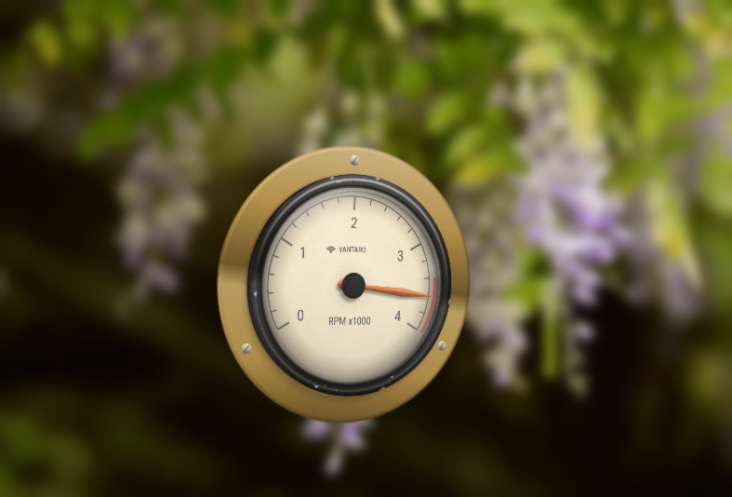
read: 3600 rpm
